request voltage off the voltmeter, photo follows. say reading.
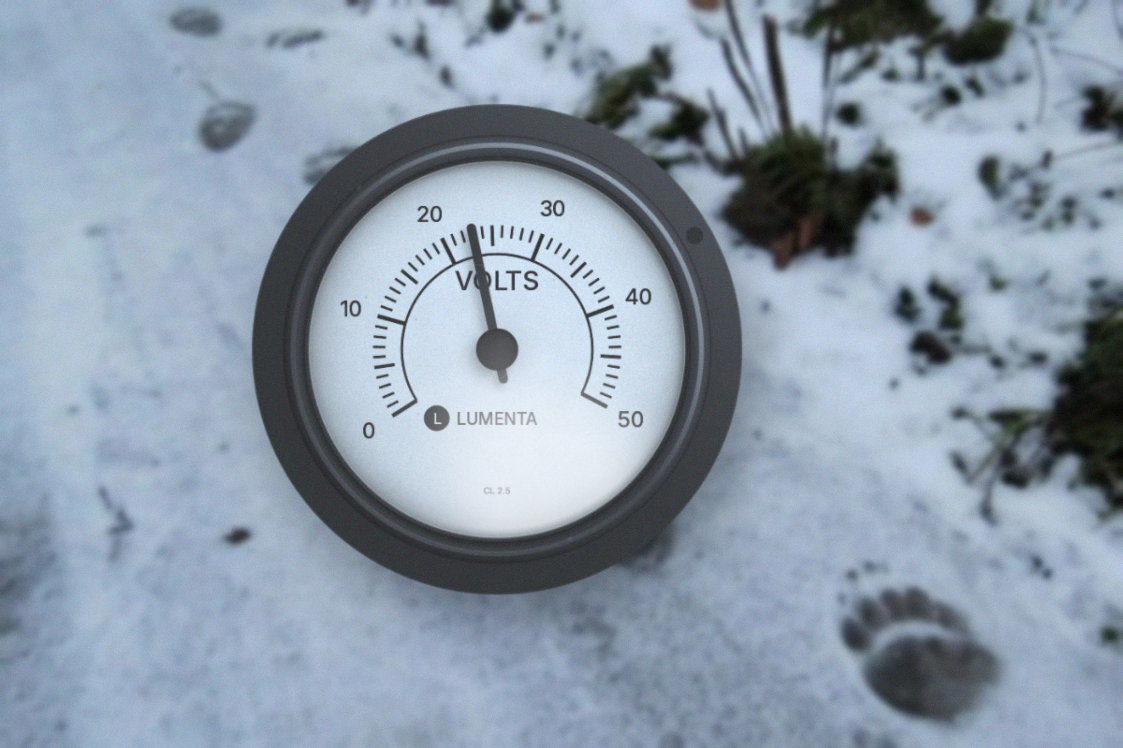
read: 23 V
